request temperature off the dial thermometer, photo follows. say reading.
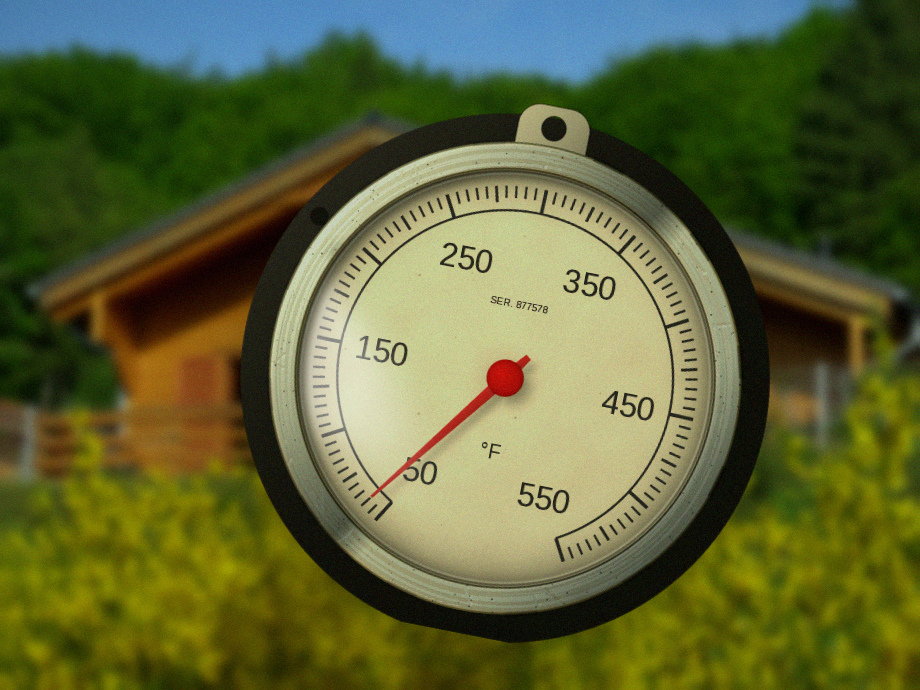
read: 60 °F
